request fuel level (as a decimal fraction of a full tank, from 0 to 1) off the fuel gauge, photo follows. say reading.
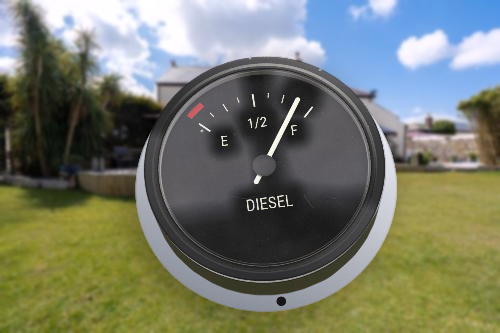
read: 0.875
